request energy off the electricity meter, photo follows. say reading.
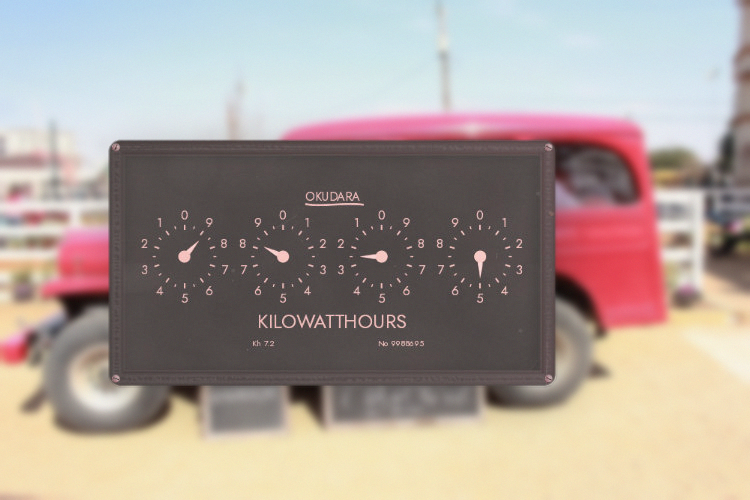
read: 8825 kWh
